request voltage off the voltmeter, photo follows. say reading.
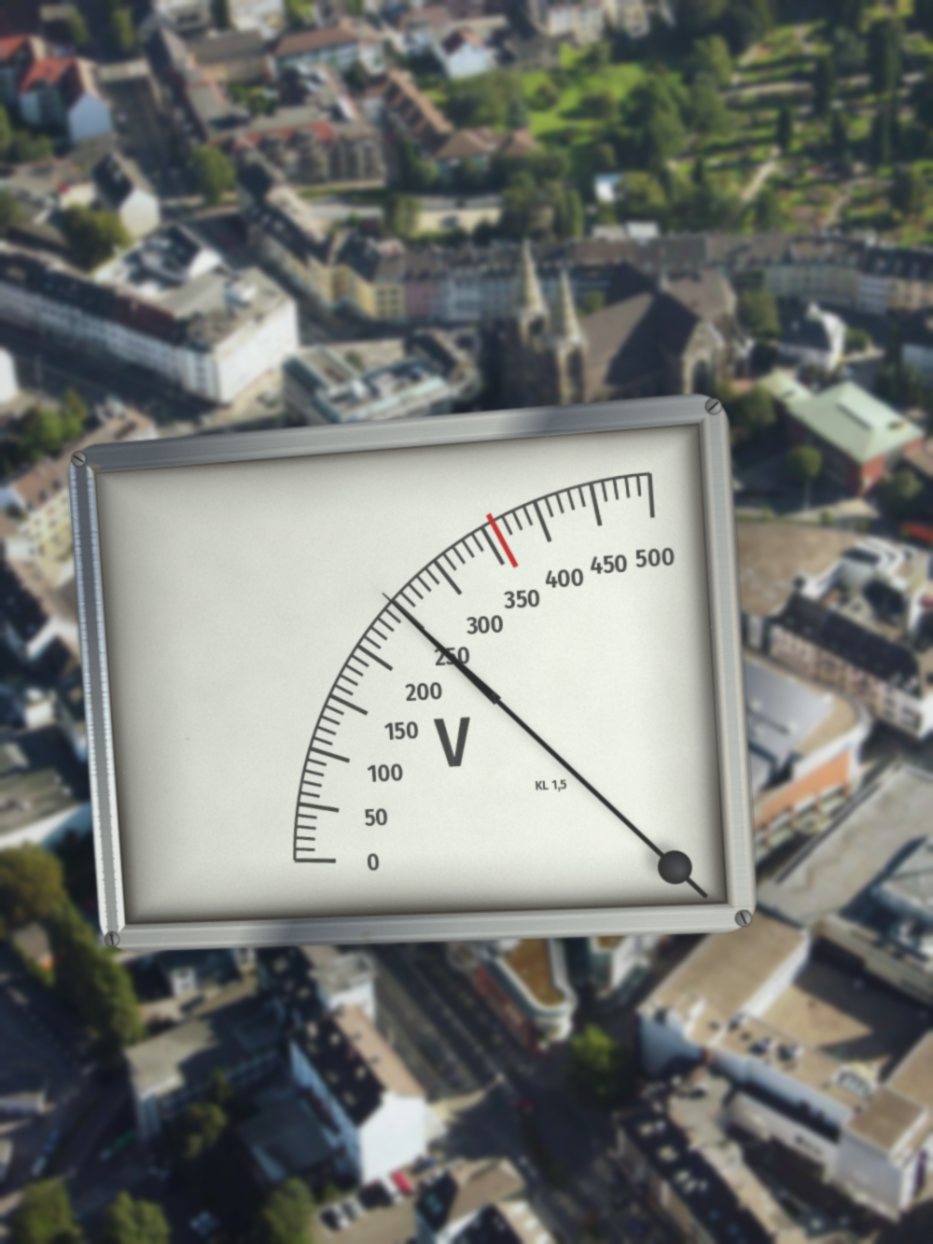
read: 250 V
